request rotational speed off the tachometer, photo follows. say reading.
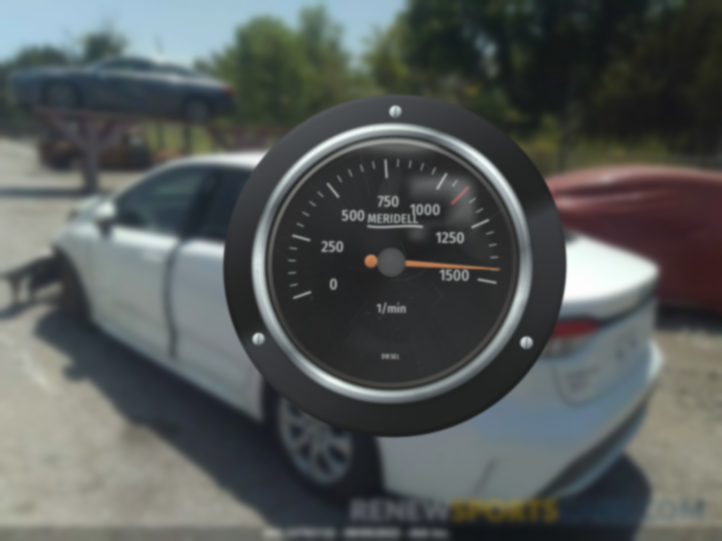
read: 1450 rpm
